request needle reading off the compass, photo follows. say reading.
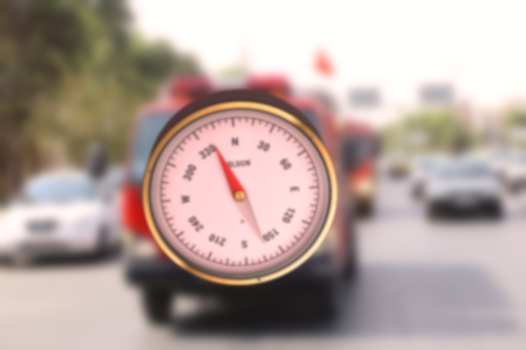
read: 340 °
